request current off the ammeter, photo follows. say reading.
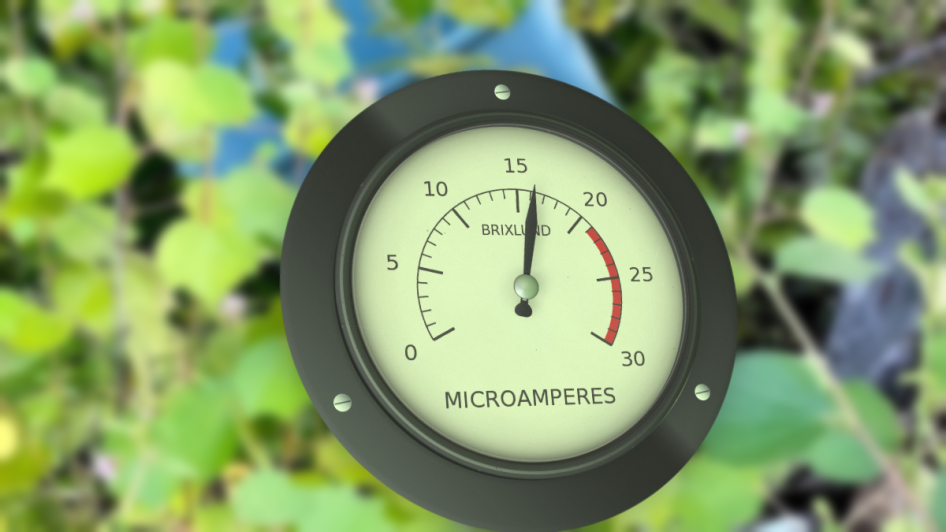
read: 16 µA
